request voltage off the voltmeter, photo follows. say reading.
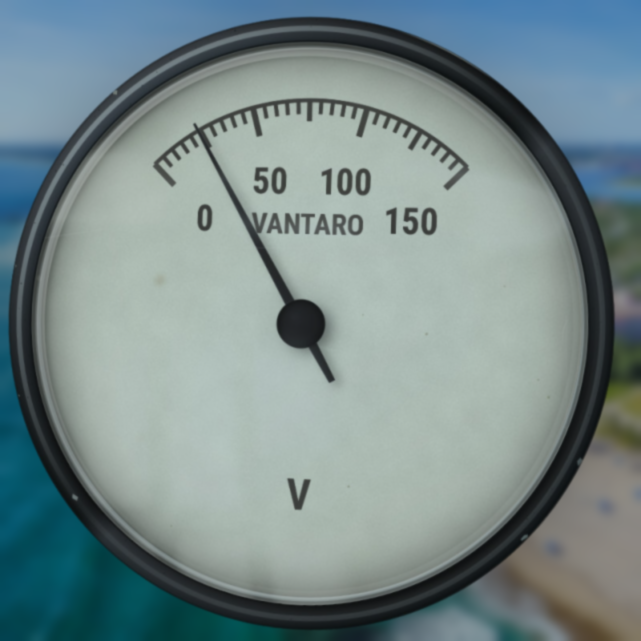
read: 25 V
